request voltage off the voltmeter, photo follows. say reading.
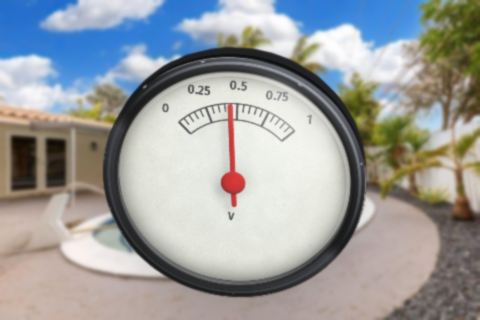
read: 0.45 V
